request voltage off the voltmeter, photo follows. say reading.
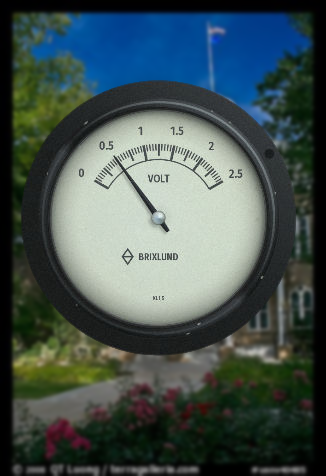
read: 0.5 V
